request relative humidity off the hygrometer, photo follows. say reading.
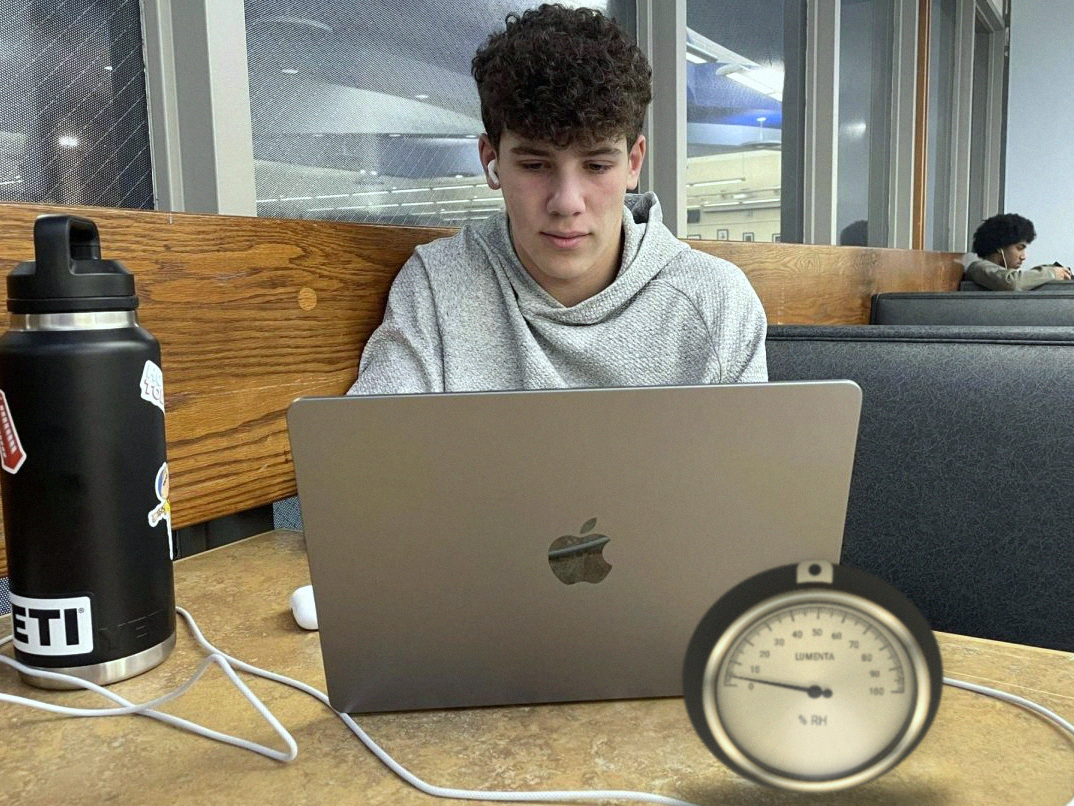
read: 5 %
